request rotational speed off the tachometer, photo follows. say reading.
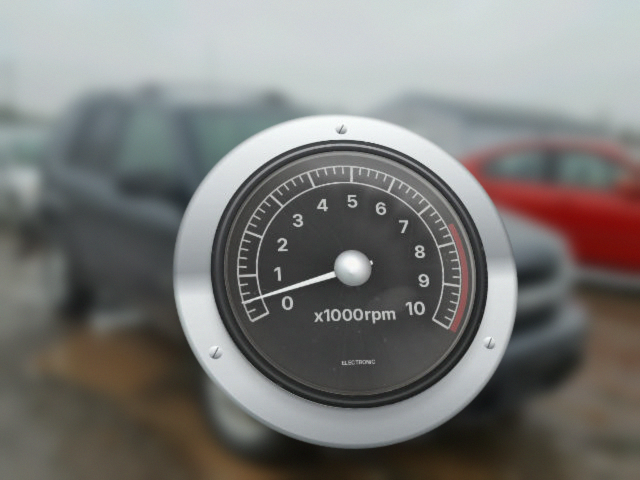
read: 400 rpm
